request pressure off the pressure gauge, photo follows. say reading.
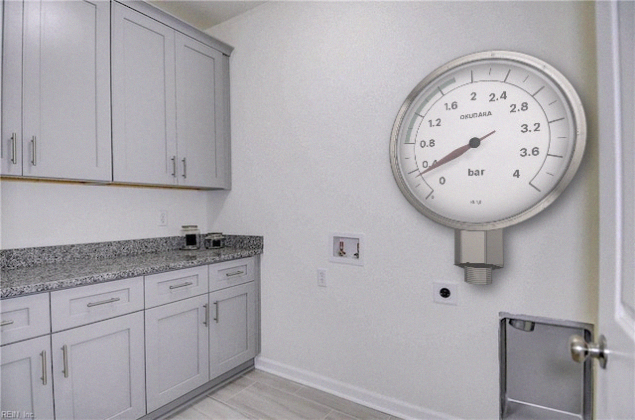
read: 0.3 bar
